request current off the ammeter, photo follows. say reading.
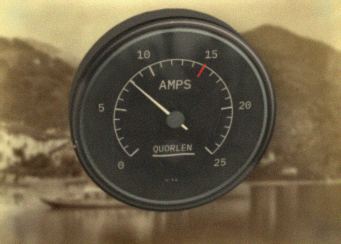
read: 8 A
